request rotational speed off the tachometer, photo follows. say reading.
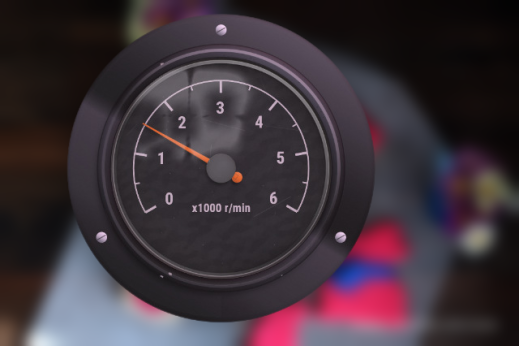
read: 1500 rpm
